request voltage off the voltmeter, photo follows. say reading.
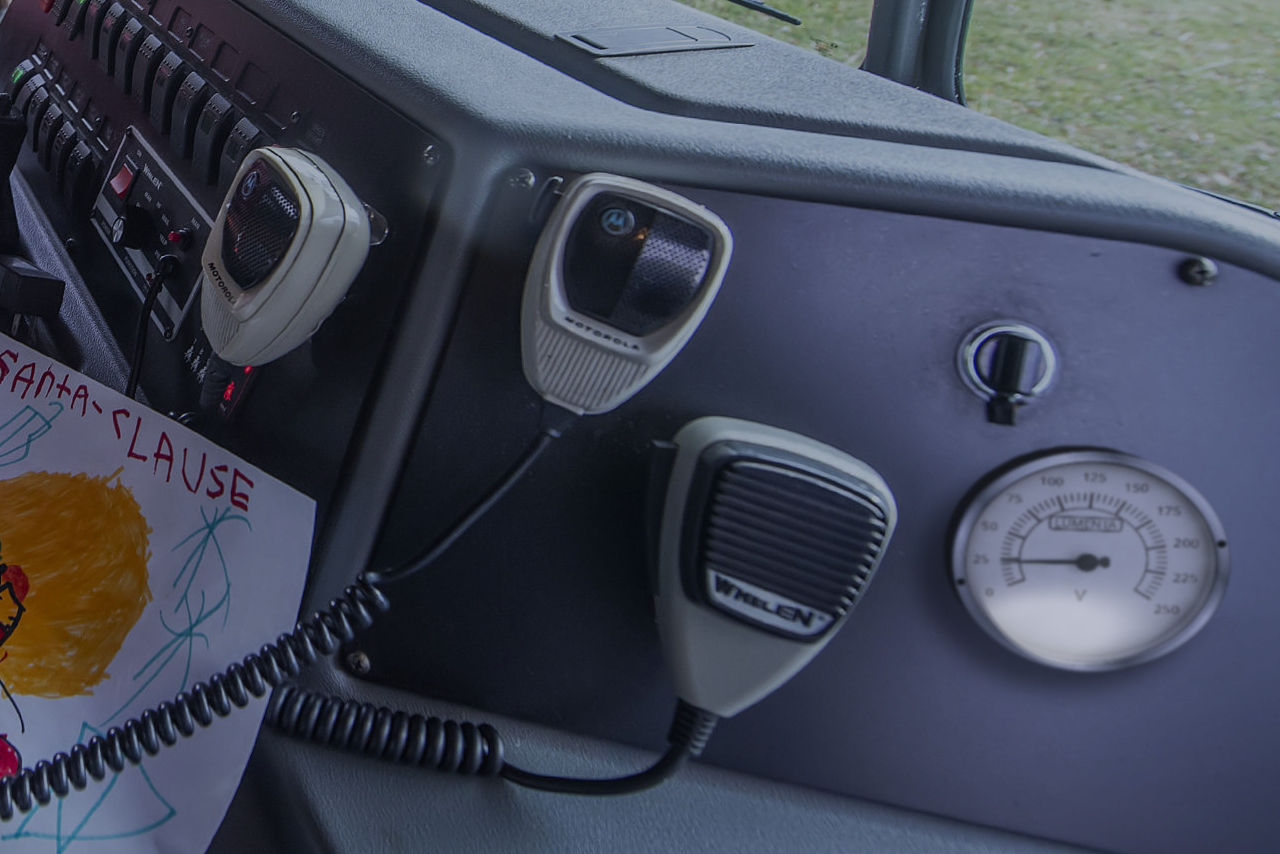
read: 25 V
